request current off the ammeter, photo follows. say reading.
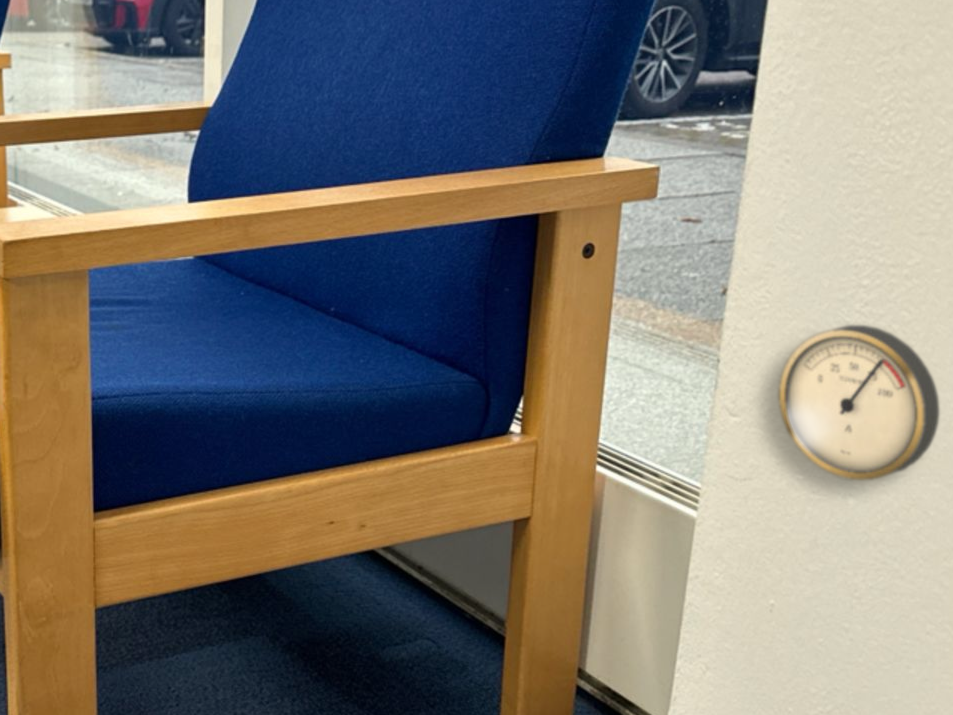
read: 75 A
